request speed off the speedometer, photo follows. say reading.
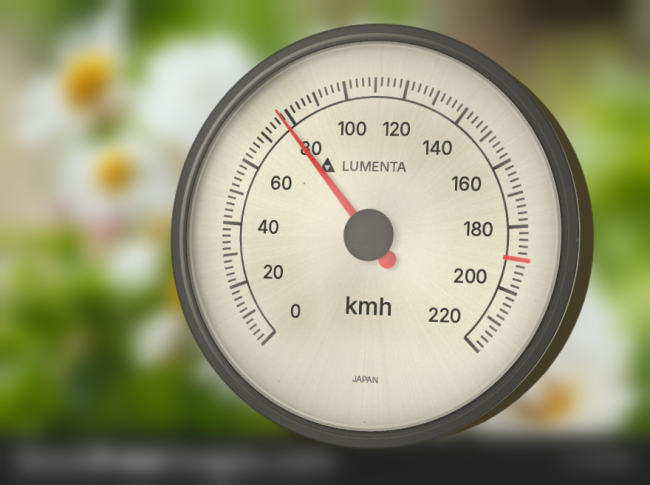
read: 78 km/h
